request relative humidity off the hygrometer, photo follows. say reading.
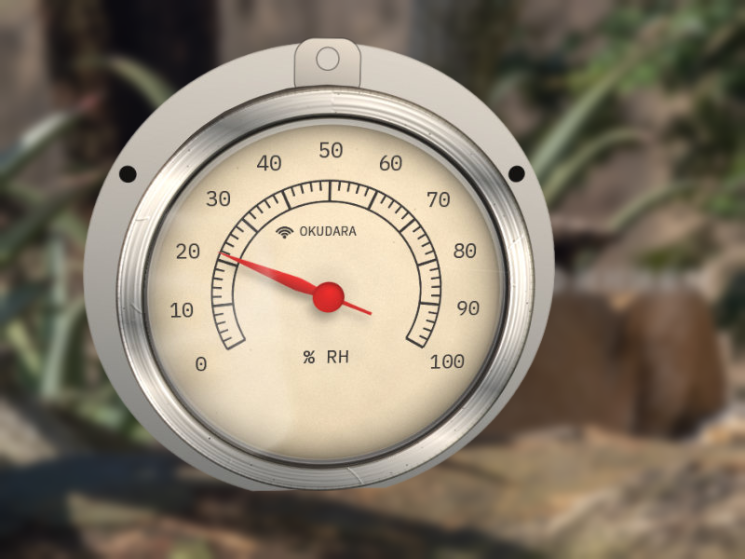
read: 22 %
